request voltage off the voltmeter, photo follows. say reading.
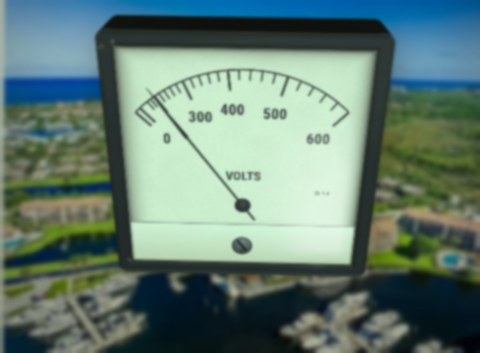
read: 200 V
